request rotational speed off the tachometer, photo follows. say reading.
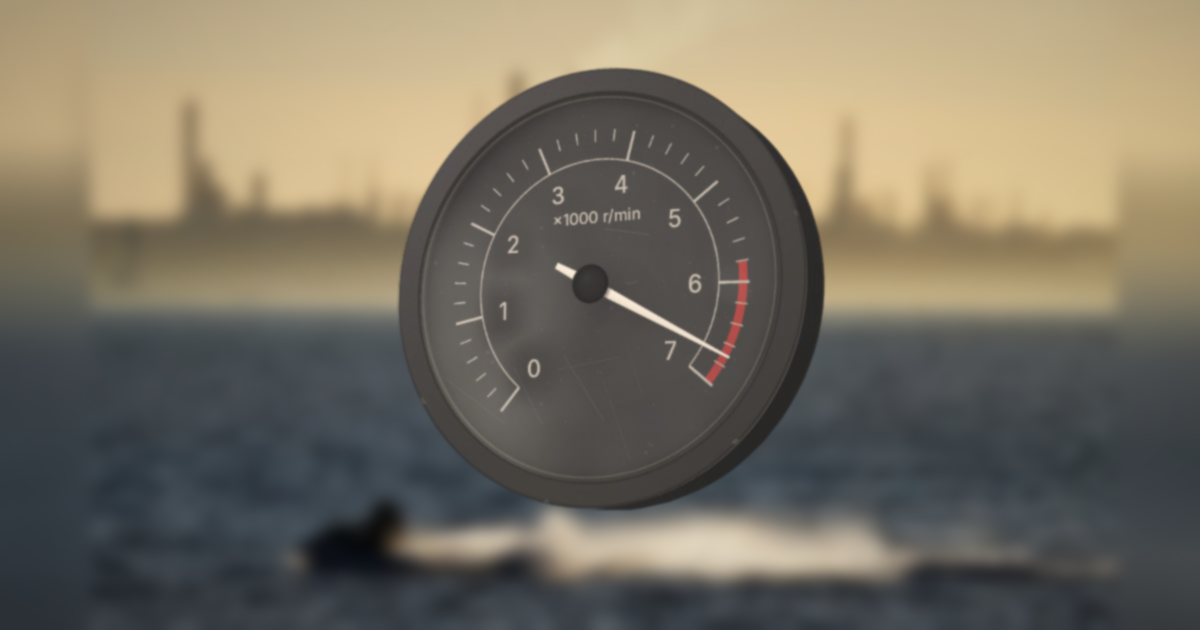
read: 6700 rpm
